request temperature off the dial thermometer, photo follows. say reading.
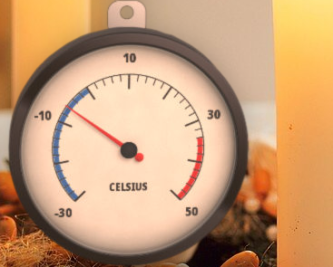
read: -6 °C
